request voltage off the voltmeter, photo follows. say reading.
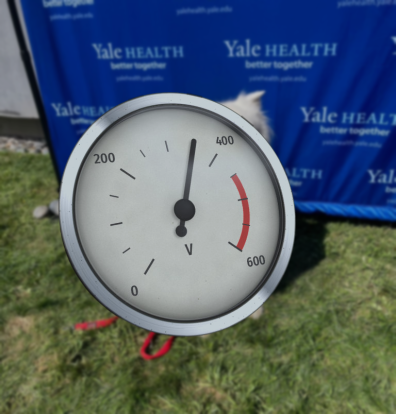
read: 350 V
